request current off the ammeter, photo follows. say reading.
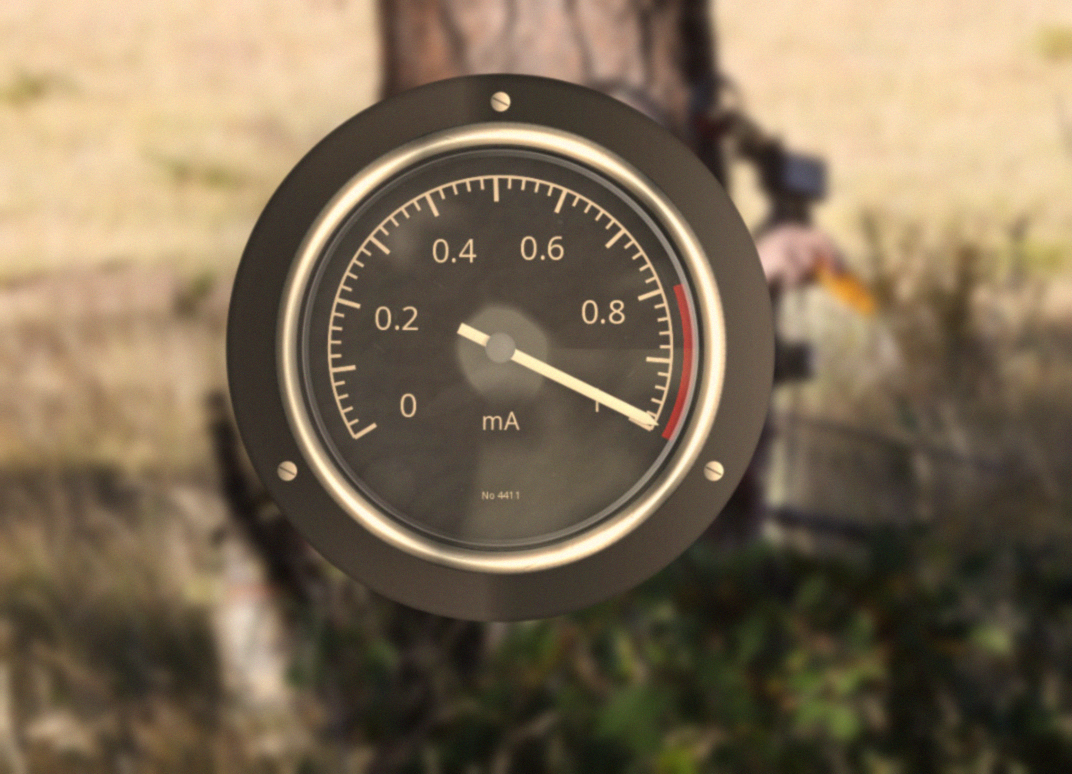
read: 0.99 mA
